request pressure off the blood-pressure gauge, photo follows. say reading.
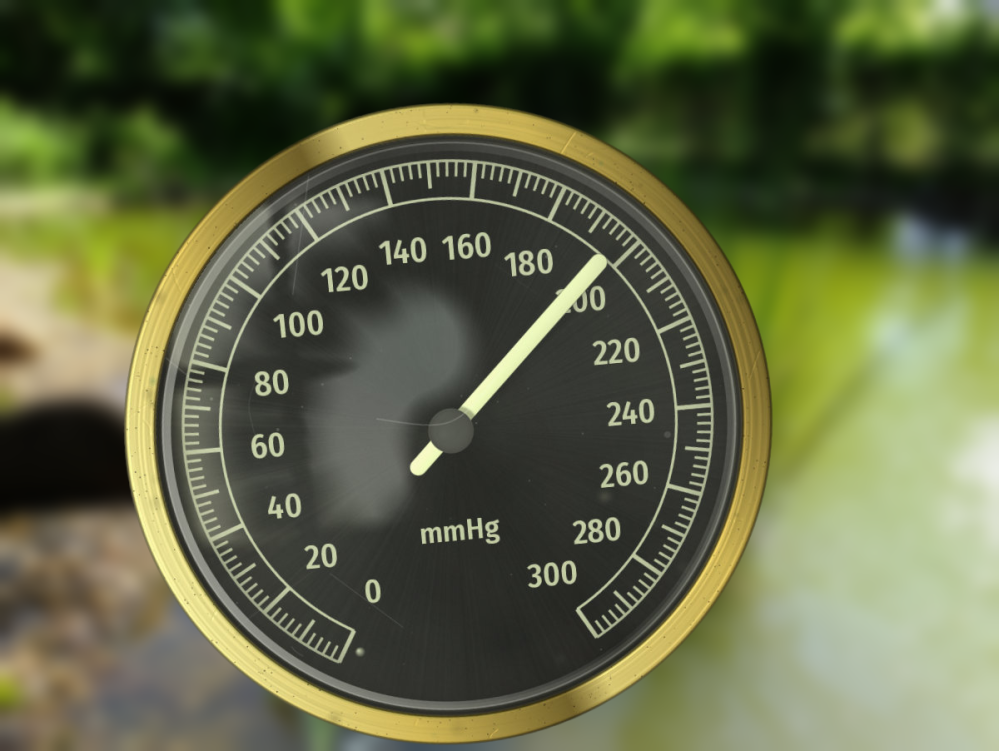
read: 196 mmHg
